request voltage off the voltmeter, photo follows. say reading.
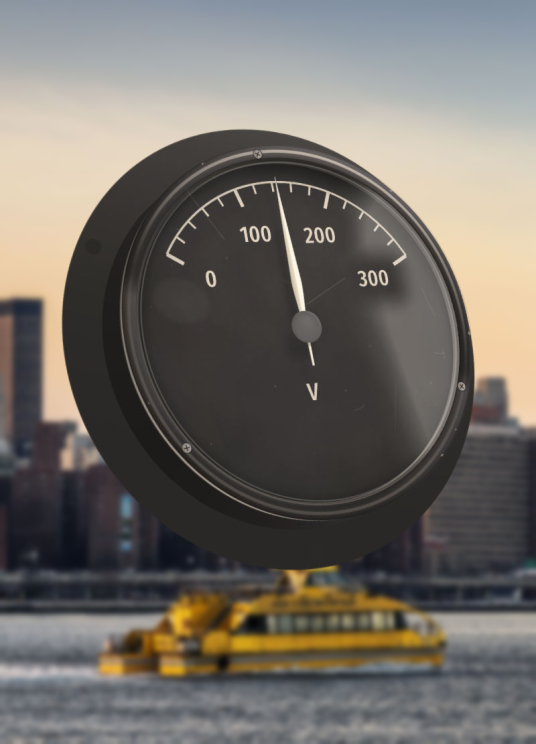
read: 140 V
